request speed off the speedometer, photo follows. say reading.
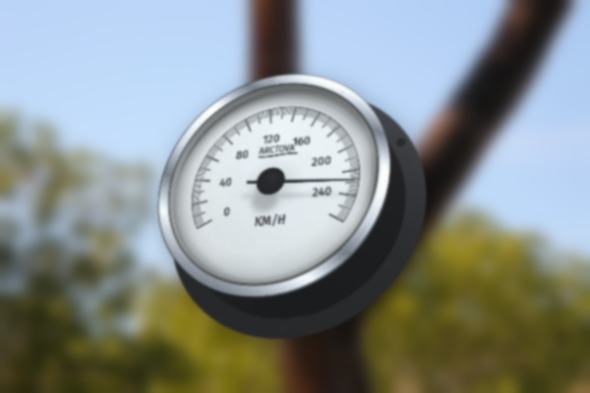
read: 230 km/h
